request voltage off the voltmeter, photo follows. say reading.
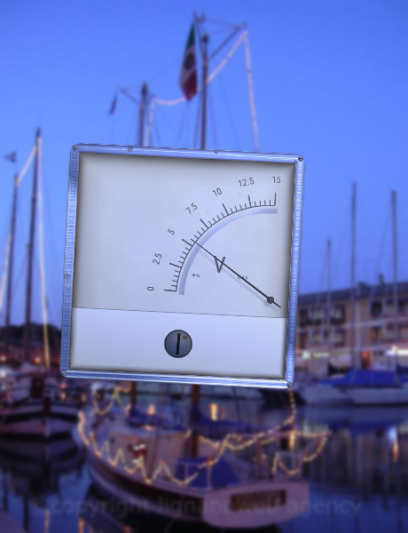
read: 5.5 V
